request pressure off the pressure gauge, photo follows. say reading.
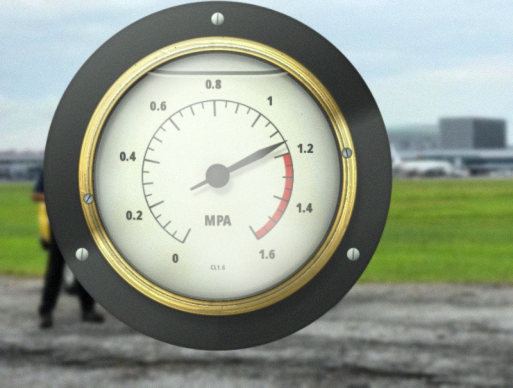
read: 1.15 MPa
